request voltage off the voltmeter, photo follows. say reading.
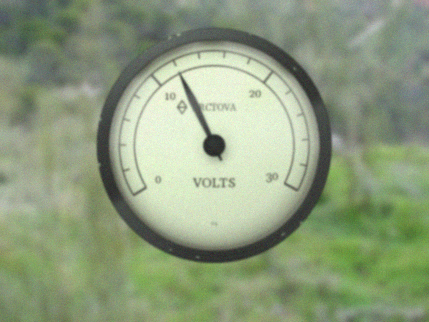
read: 12 V
